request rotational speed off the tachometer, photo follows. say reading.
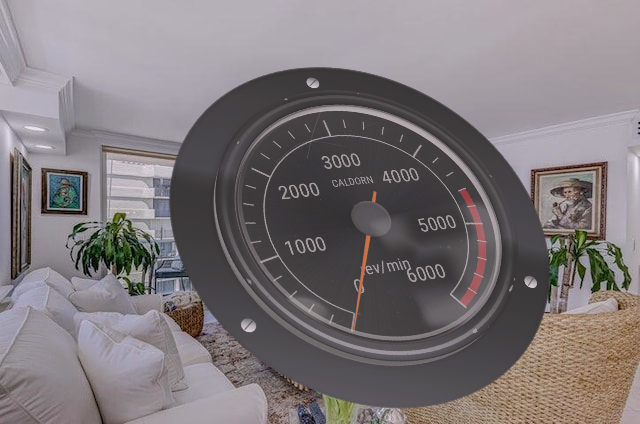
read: 0 rpm
